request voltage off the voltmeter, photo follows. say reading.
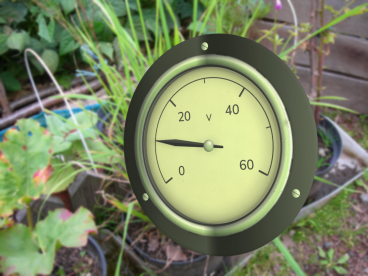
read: 10 V
